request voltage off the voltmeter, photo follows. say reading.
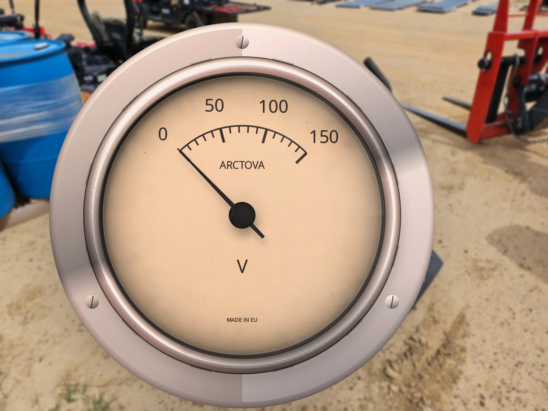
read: 0 V
